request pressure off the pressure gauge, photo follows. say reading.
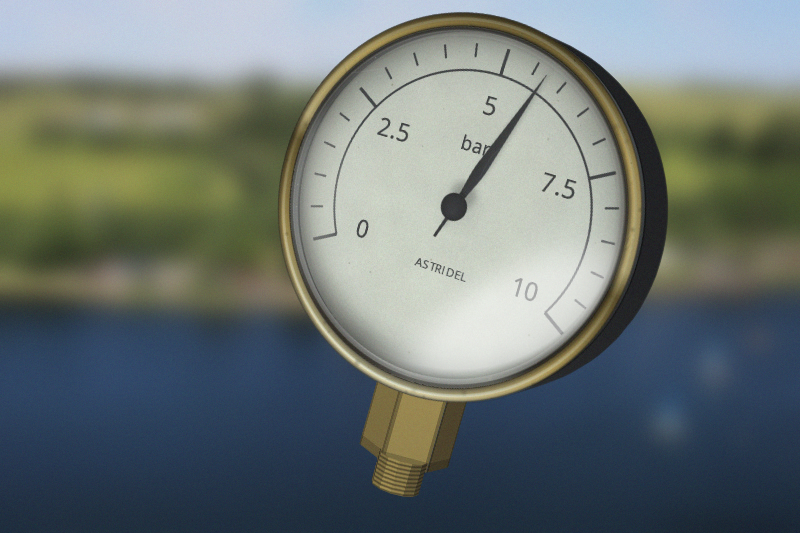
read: 5.75 bar
